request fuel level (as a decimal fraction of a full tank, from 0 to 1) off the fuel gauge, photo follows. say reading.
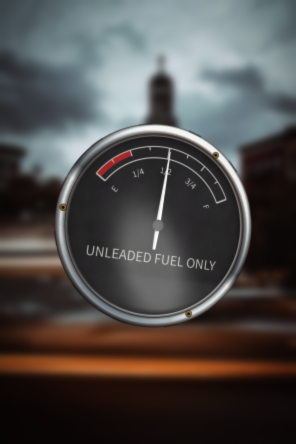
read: 0.5
